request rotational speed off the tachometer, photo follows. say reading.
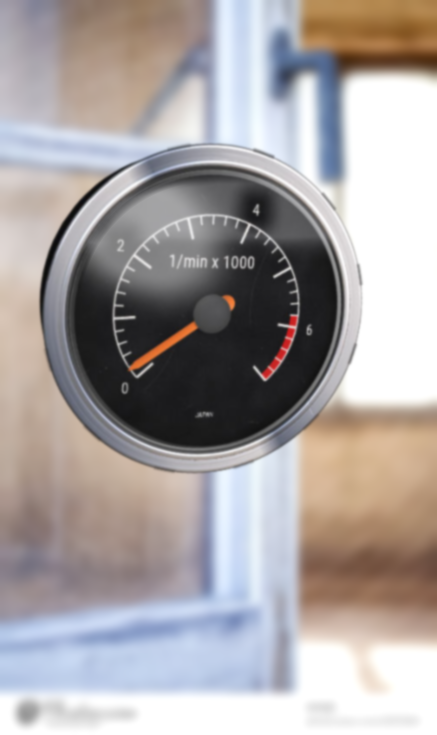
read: 200 rpm
